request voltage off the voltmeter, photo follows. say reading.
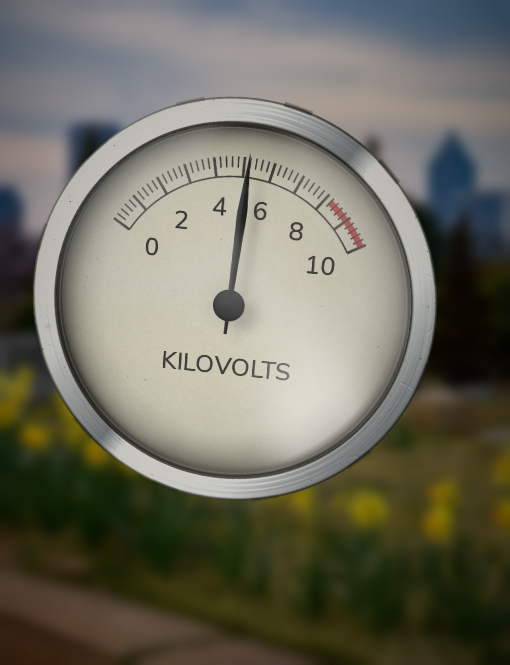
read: 5.2 kV
